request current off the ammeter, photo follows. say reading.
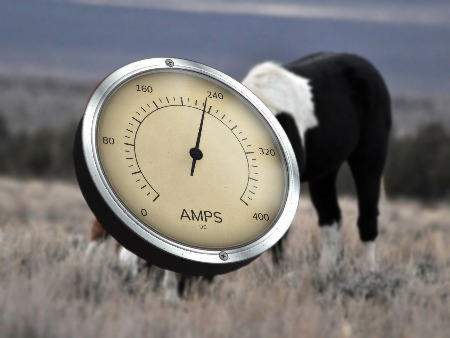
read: 230 A
